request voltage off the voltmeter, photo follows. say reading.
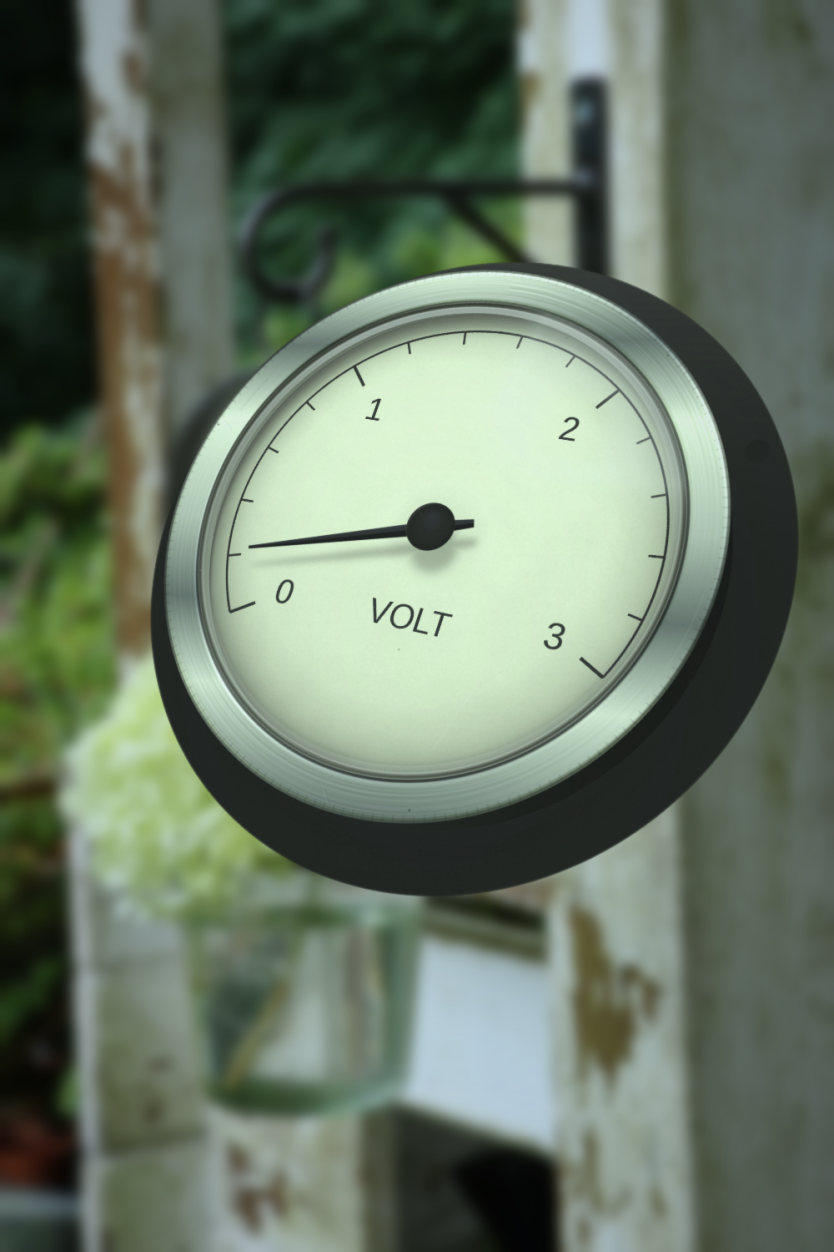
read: 0.2 V
